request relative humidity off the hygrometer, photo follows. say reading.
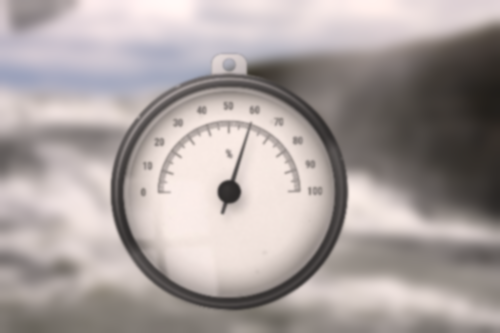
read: 60 %
